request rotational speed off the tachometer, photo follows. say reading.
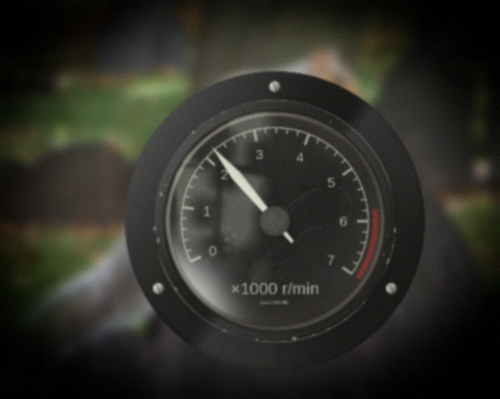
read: 2200 rpm
